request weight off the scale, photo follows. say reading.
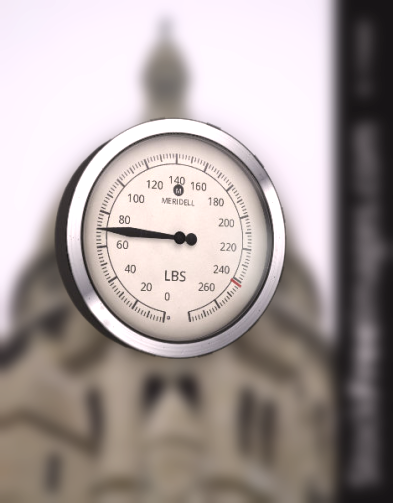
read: 70 lb
